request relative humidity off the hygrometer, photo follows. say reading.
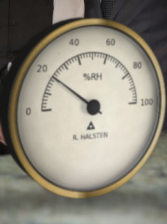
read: 20 %
